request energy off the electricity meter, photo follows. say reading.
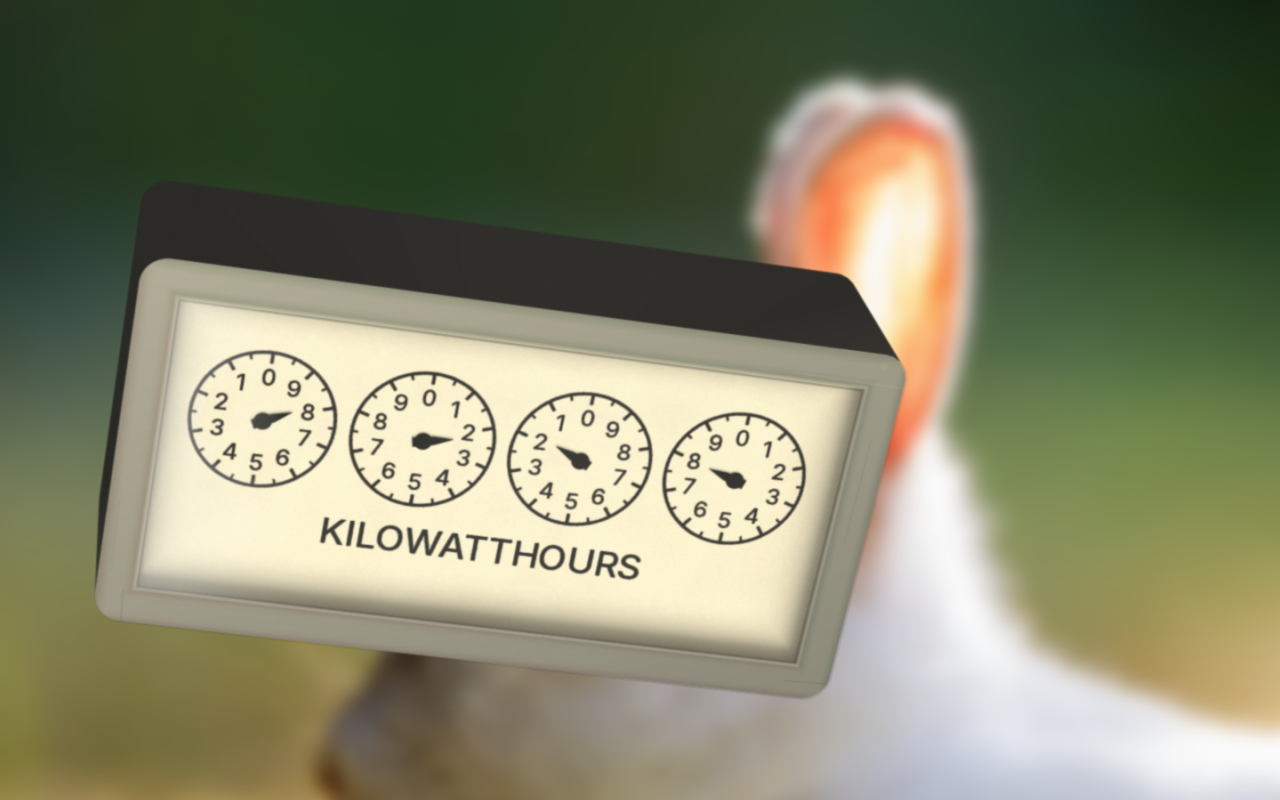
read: 8218 kWh
